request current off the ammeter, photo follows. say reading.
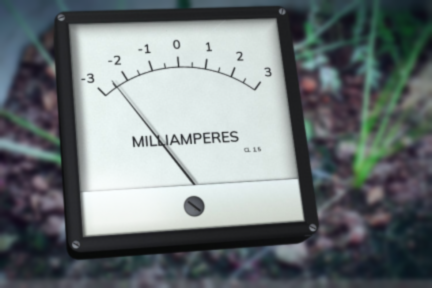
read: -2.5 mA
